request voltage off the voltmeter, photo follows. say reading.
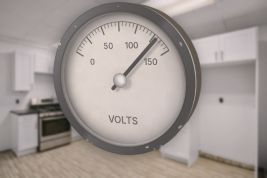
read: 130 V
